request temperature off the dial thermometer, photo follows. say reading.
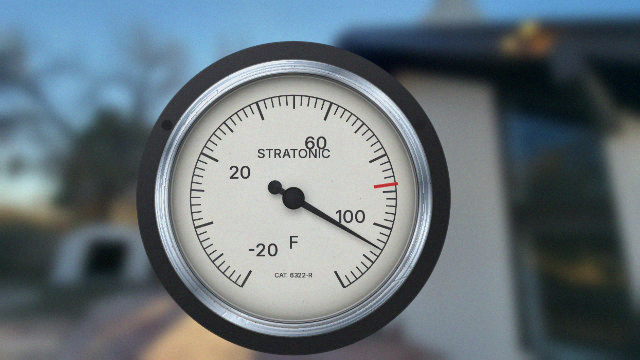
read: 106 °F
